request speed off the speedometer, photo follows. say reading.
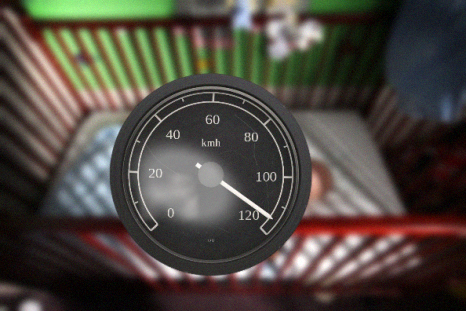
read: 115 km/h
